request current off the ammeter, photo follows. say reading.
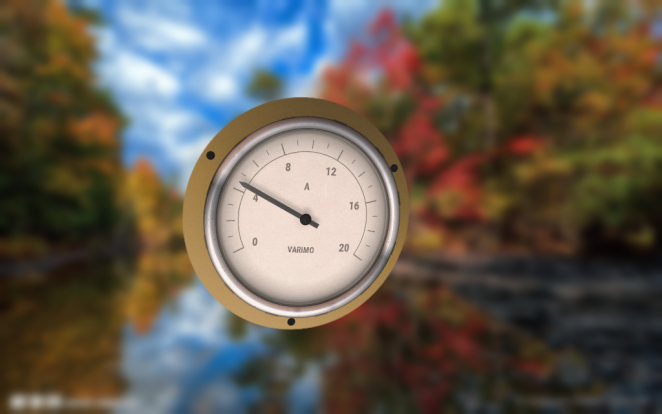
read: 4.5 A
